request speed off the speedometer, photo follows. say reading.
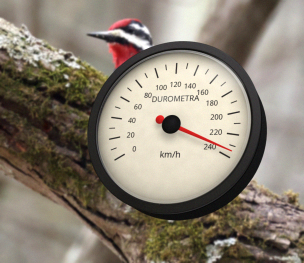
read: 235 km/h
